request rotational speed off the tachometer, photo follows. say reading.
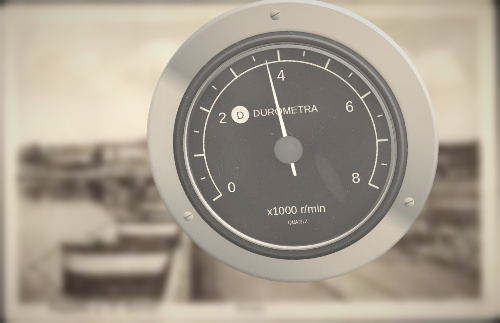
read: 3750 rpm
